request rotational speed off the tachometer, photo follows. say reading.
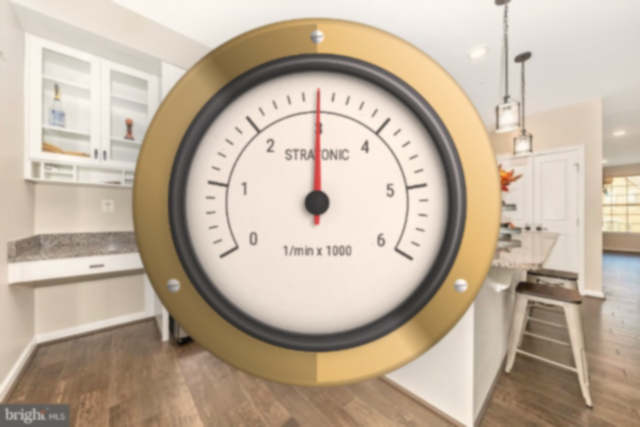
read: 3000 rpm
